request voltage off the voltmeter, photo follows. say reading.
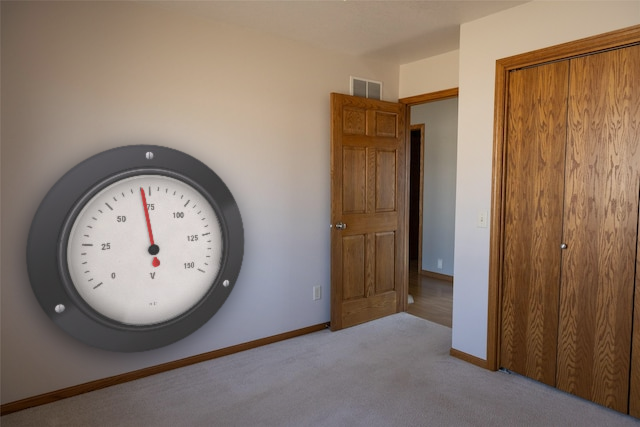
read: 70 V
